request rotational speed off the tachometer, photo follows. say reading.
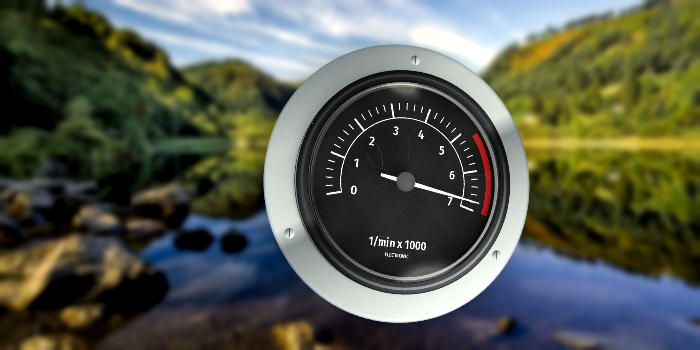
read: 6800 rpm
